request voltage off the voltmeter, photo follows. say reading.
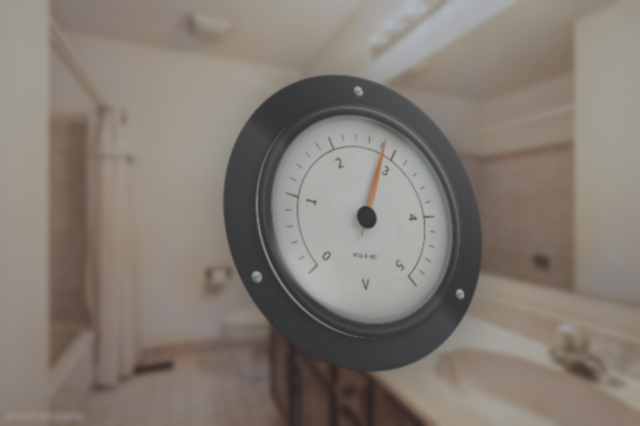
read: 2.8 V
